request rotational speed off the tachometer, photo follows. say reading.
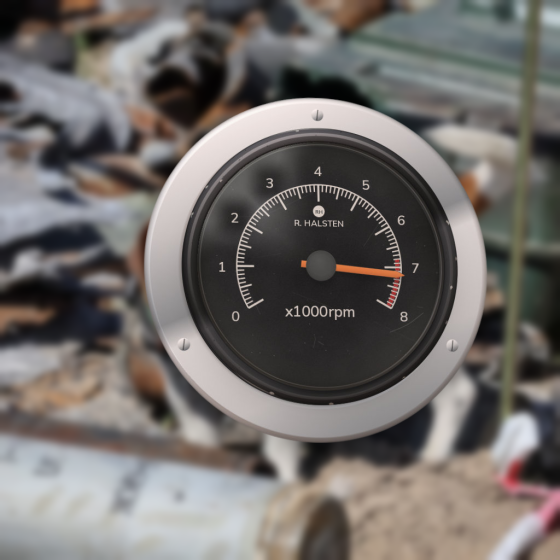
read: 7200 rpm
